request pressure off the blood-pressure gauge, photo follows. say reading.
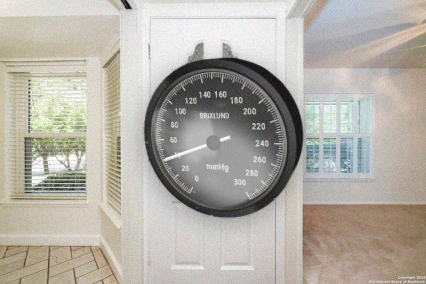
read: 40 mmHg
